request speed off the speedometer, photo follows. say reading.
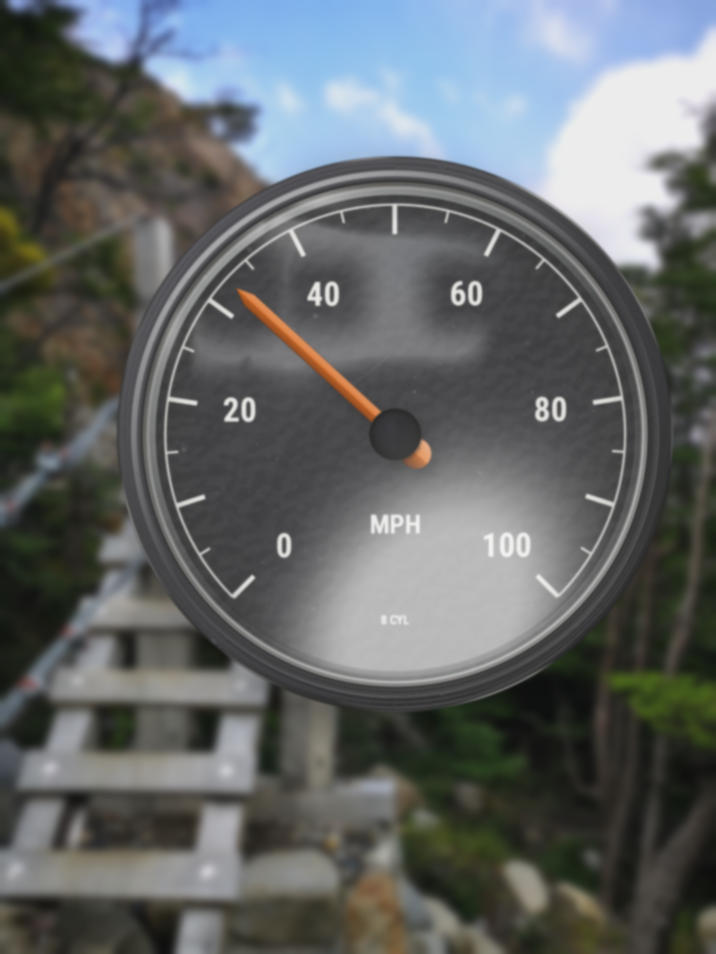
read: 32.5 mph
